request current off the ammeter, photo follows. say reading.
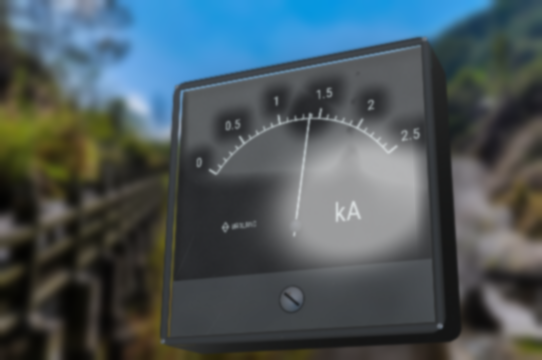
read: 1.4 kA
